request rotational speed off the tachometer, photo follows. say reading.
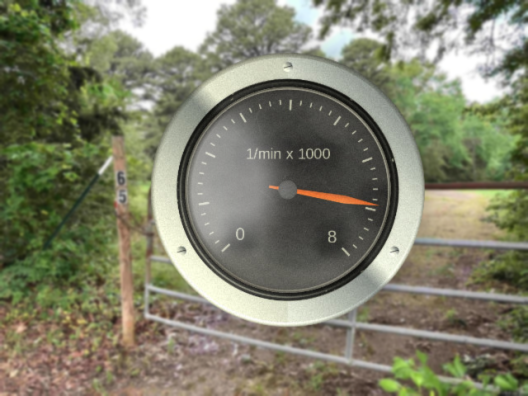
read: 6900 rpm
